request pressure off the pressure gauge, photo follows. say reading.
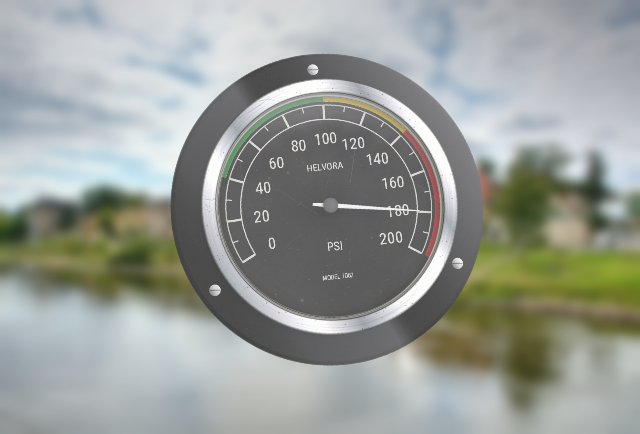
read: 180 psi
